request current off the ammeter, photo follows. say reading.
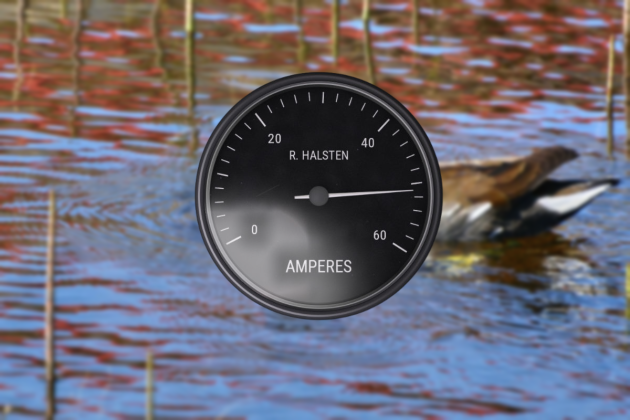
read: 51 A
